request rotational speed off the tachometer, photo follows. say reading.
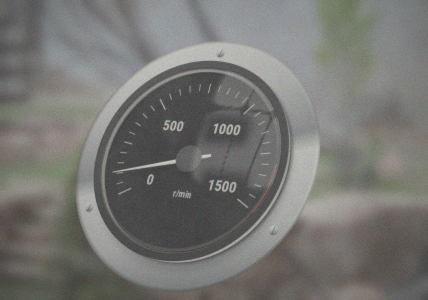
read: 100 rpm
